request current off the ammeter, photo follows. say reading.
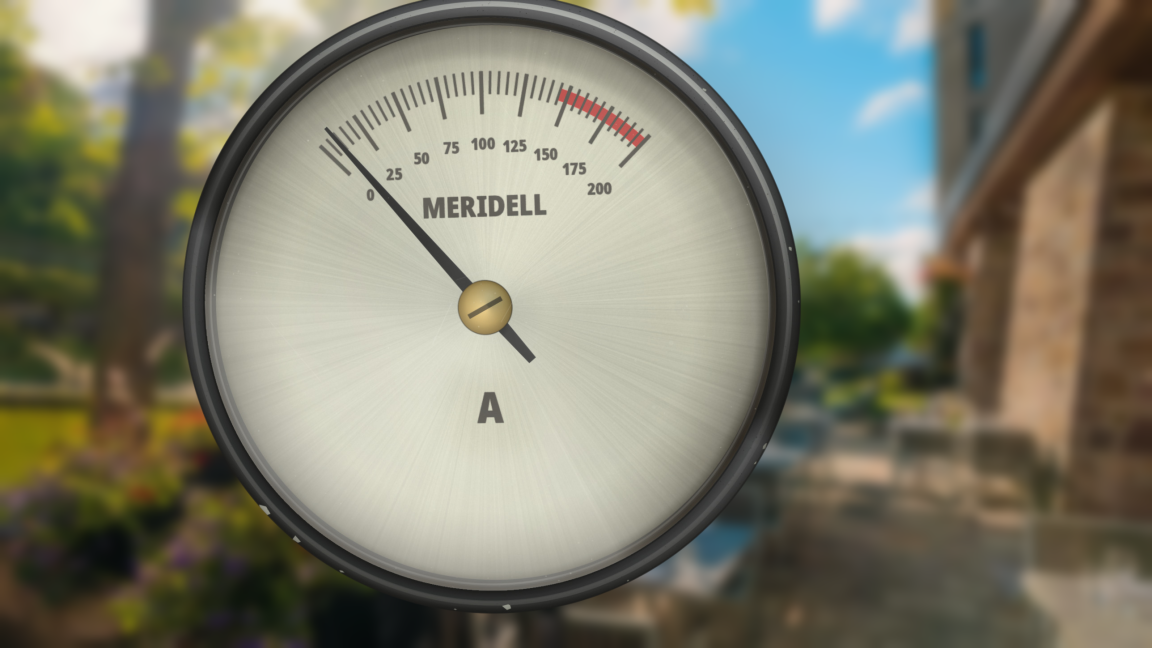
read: 10 A
